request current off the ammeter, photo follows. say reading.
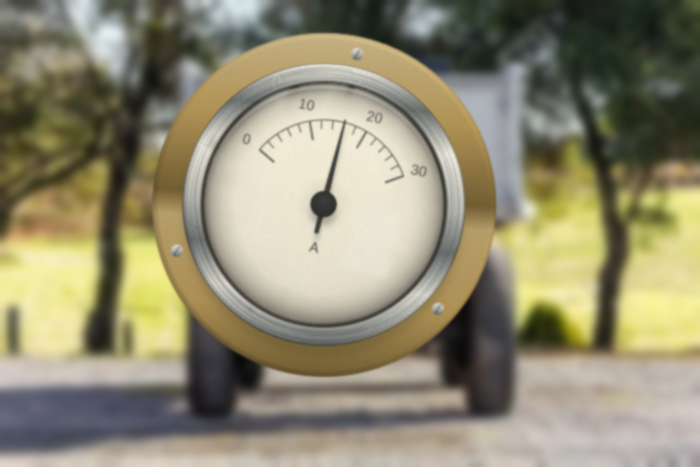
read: 16 A
